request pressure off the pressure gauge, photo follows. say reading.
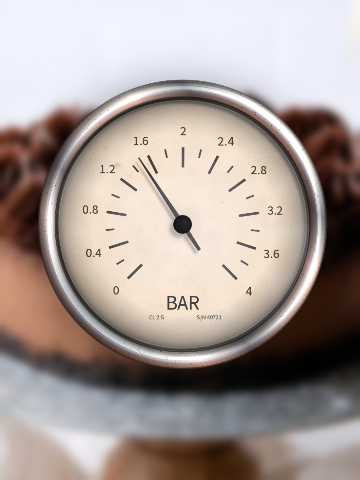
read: 1.5 bar
